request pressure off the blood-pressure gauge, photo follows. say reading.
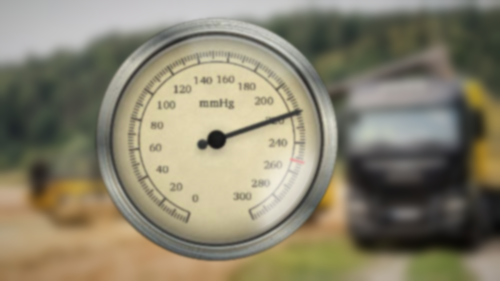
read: 220 mmHg
